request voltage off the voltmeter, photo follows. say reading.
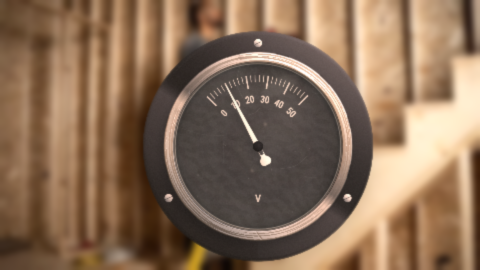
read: 10 V
